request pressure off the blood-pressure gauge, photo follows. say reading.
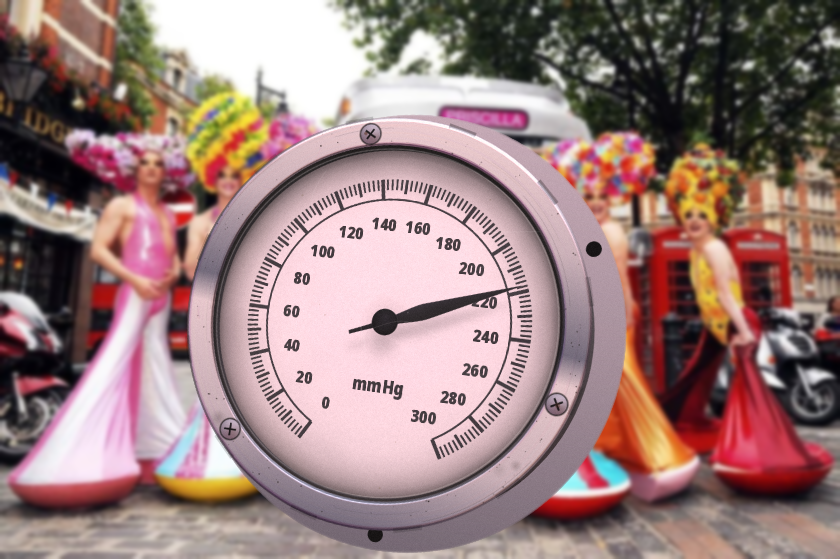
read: 218 mmHg
